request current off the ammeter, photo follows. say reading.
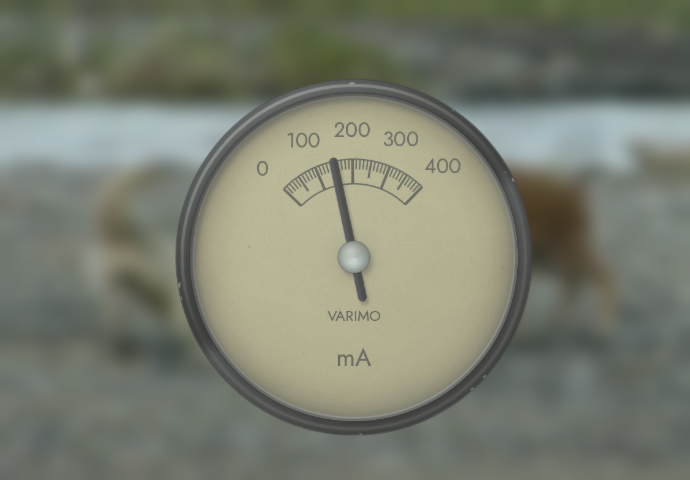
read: 150 mA
